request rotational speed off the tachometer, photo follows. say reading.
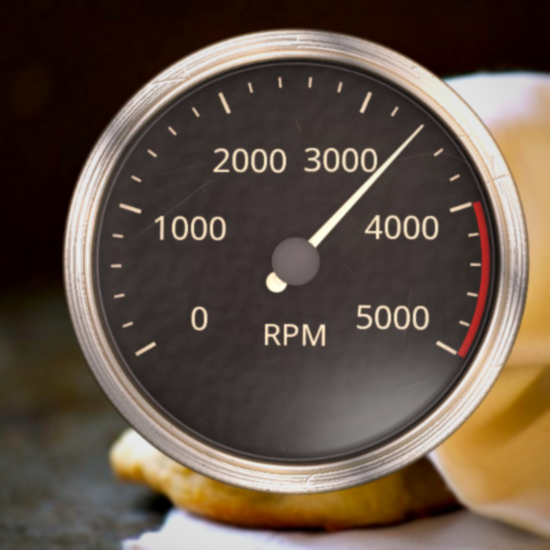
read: 3400 rpm
